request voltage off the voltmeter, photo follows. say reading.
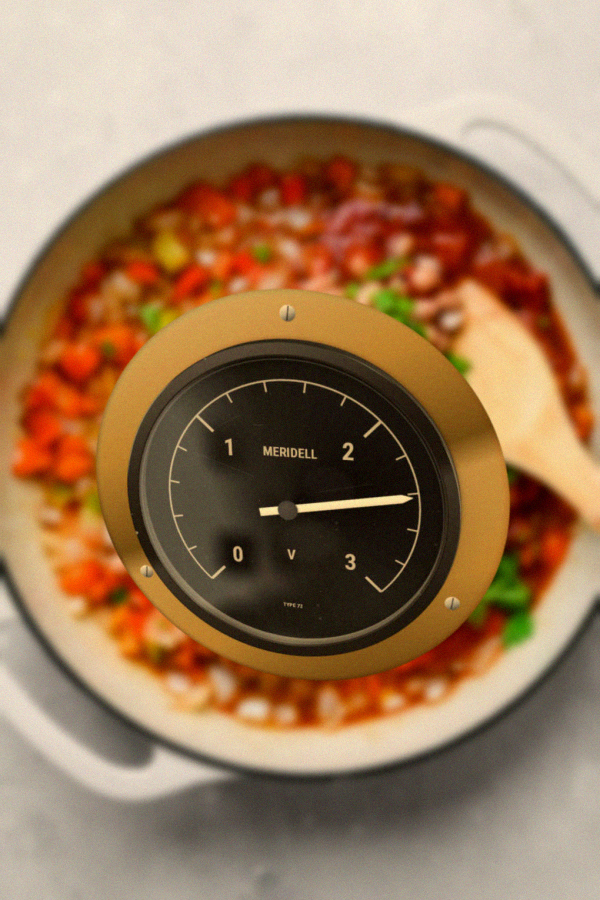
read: 2.4 V
